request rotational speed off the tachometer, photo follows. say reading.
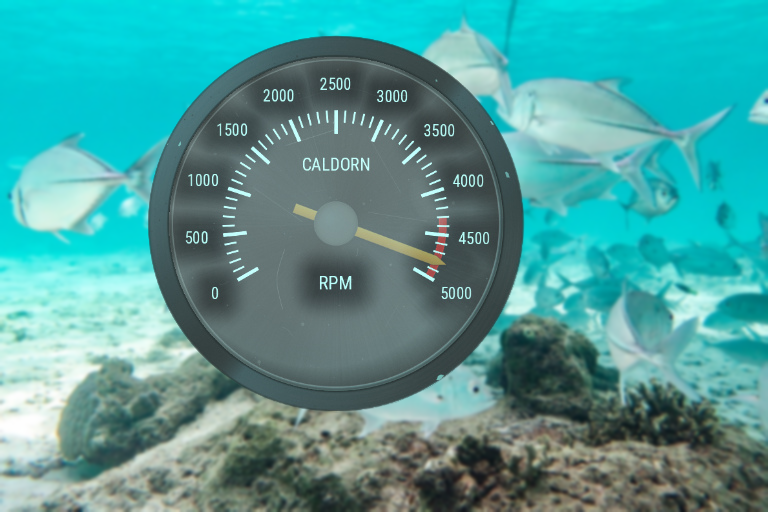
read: 4800 rpm
